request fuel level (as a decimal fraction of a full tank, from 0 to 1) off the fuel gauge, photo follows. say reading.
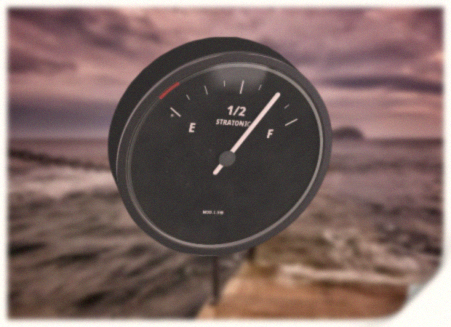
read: 0.75
